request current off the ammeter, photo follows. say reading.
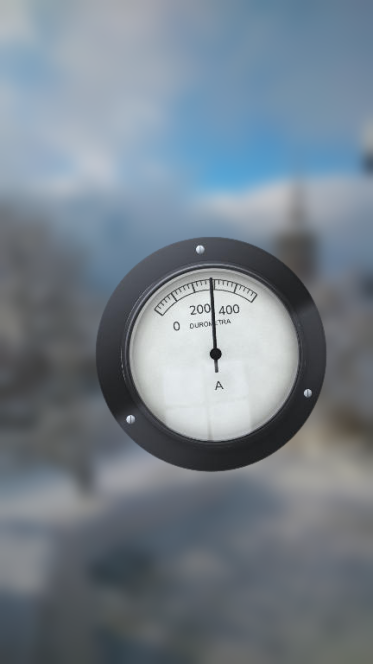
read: 280 A
